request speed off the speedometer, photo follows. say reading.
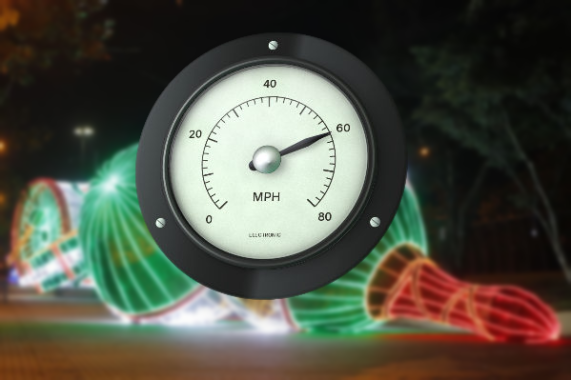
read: 60 mph
